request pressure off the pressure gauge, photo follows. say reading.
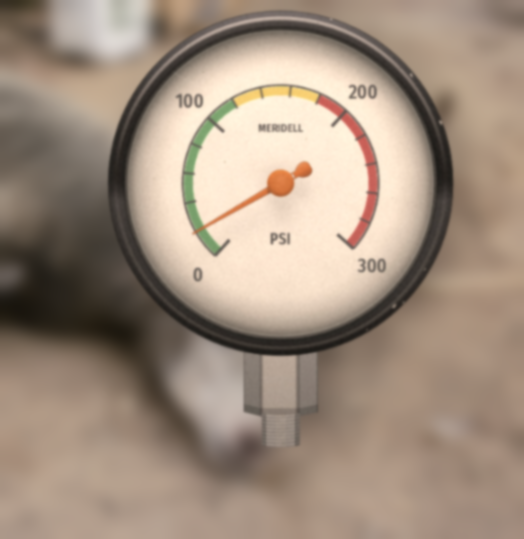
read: 20 psi
